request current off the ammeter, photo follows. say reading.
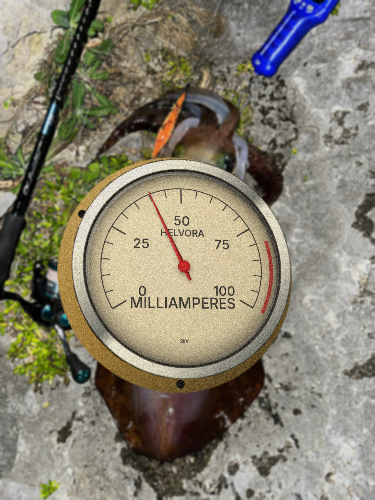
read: 40 mA
